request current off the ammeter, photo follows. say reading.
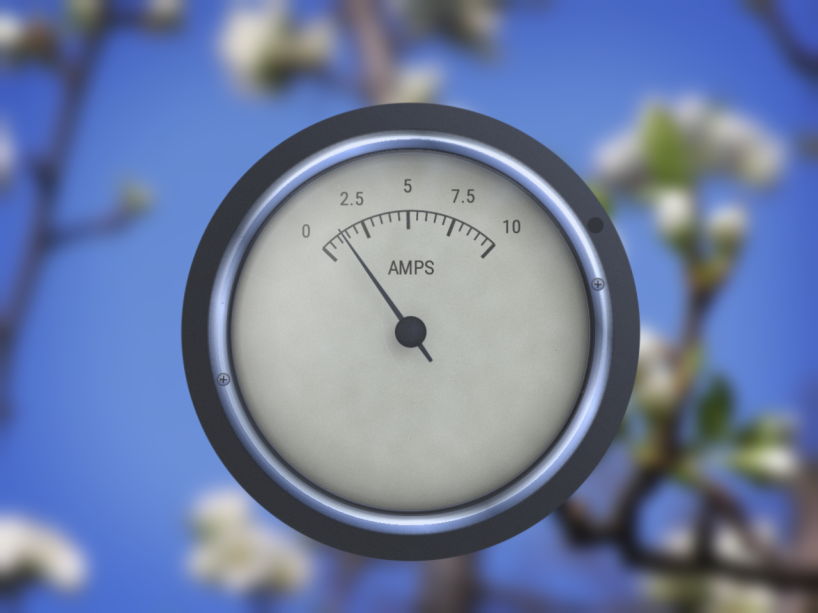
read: 1.25 A
